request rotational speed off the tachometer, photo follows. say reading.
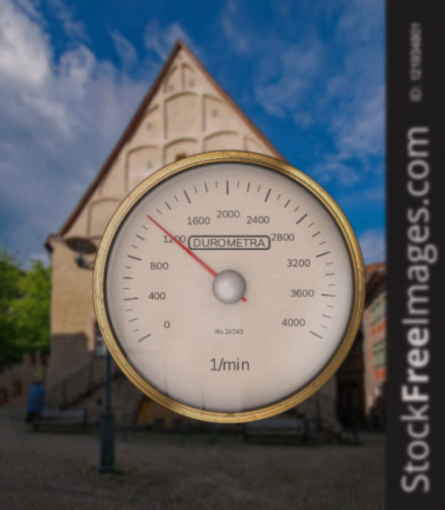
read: 1200 rpm
